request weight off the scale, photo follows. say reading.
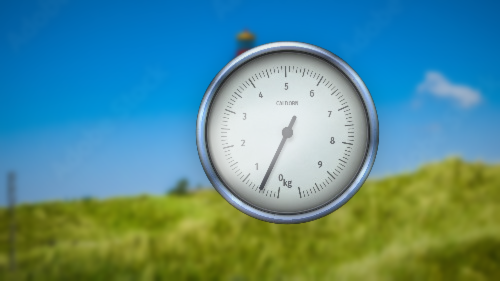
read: 0.5 kg
